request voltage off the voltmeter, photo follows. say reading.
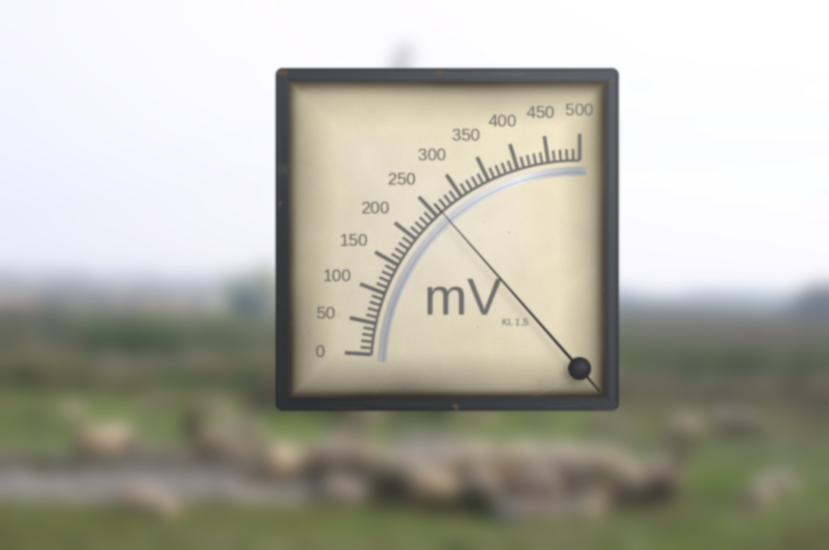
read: 260 mV
